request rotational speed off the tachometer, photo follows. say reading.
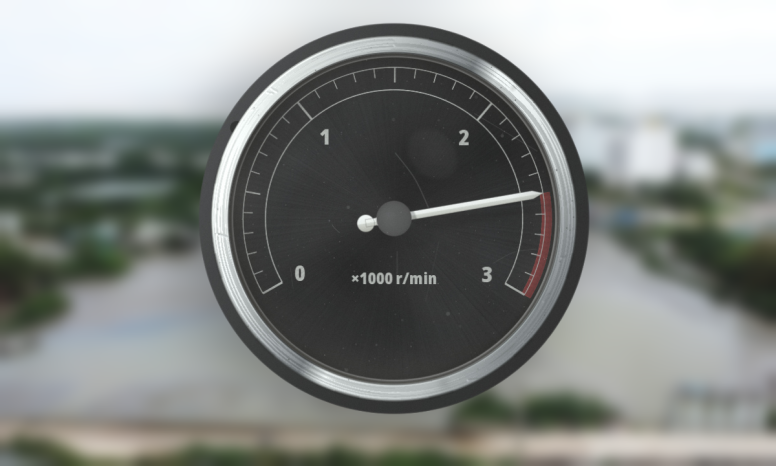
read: 2500 rpm
